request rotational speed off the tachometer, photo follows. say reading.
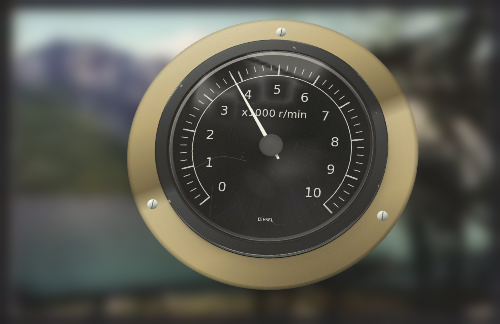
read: 3800 rpm
